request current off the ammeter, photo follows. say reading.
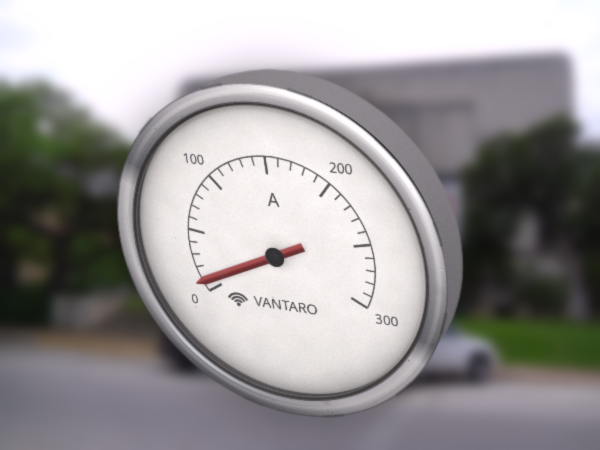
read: 10 A
